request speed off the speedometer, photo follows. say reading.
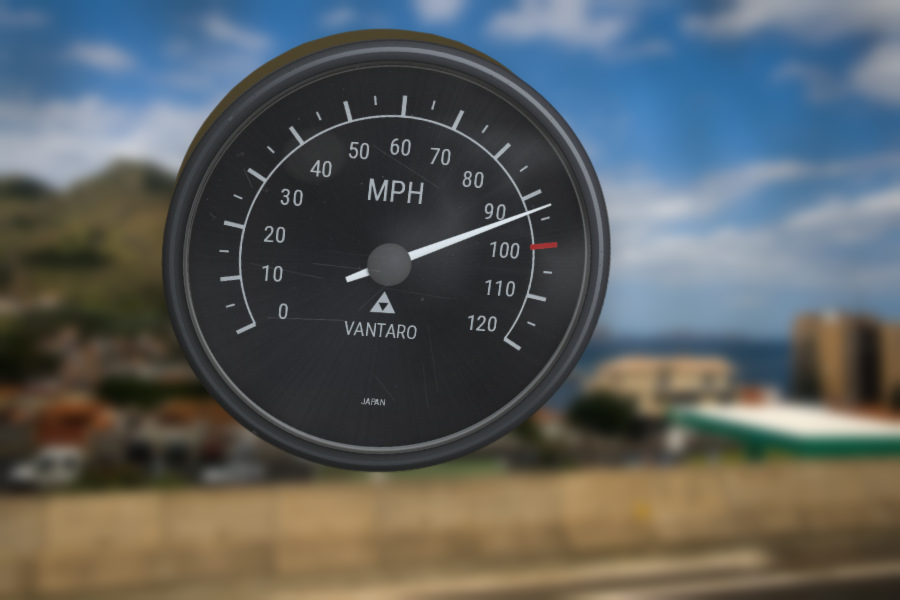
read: 92.5 mph
